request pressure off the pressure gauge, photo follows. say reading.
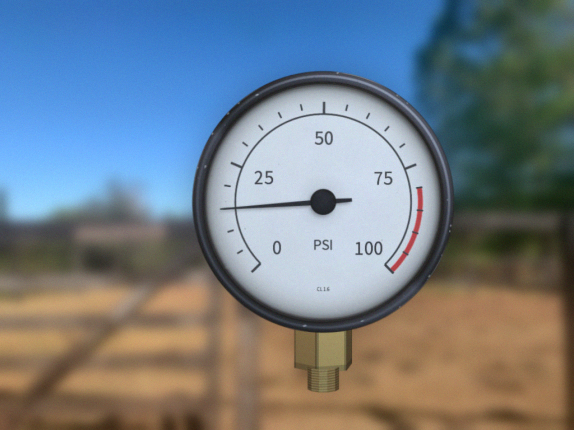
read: 15 psi
